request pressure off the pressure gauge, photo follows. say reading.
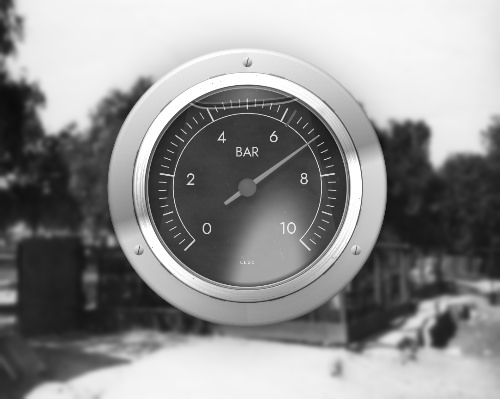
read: 7 bar
